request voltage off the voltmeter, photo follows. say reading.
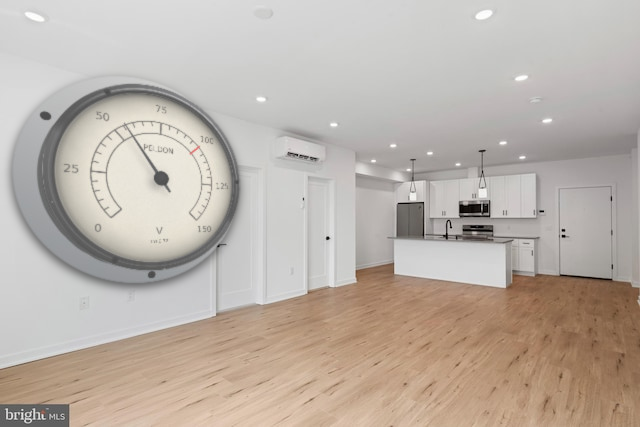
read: 55 V
